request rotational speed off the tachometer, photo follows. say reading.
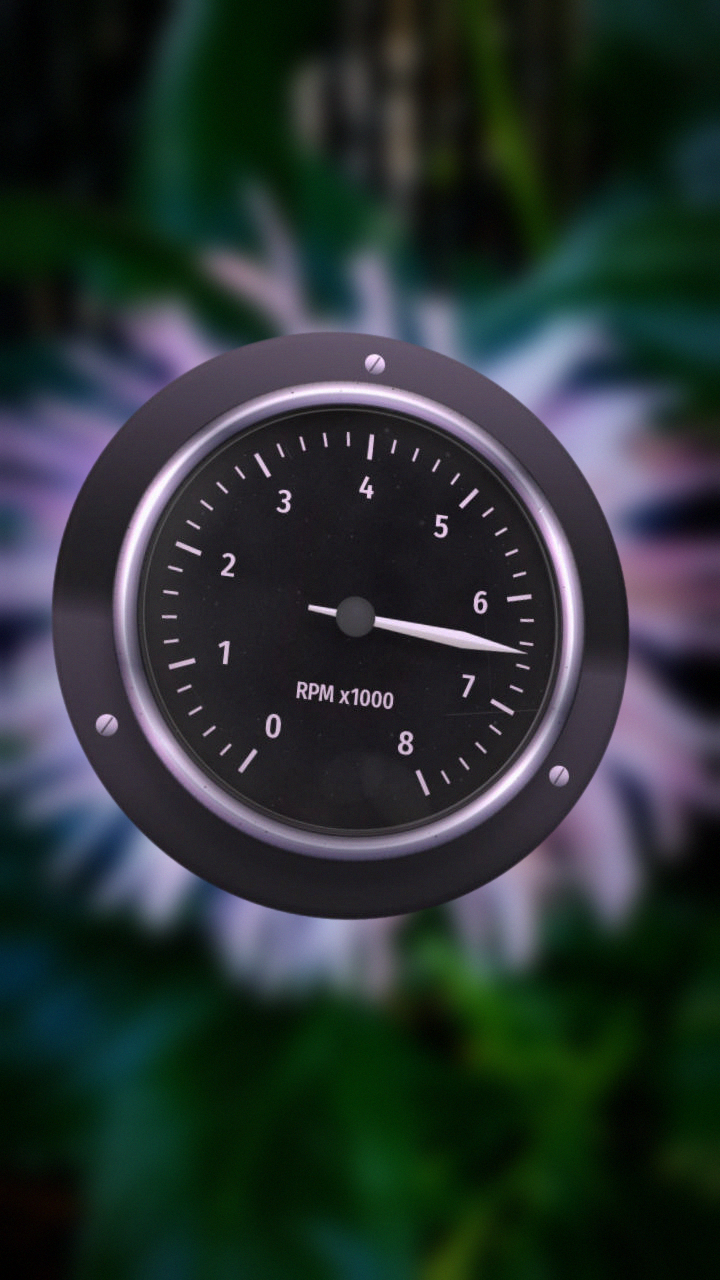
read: 6500 rpm
